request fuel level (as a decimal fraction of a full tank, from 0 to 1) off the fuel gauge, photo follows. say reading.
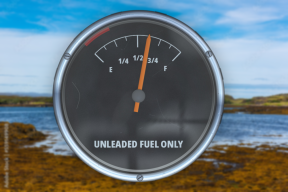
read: 0.625
